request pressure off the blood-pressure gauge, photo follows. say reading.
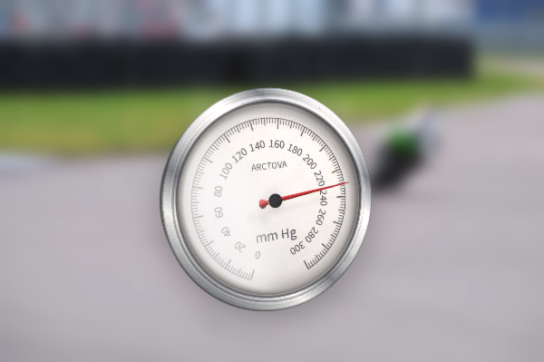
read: 230 mmHg
